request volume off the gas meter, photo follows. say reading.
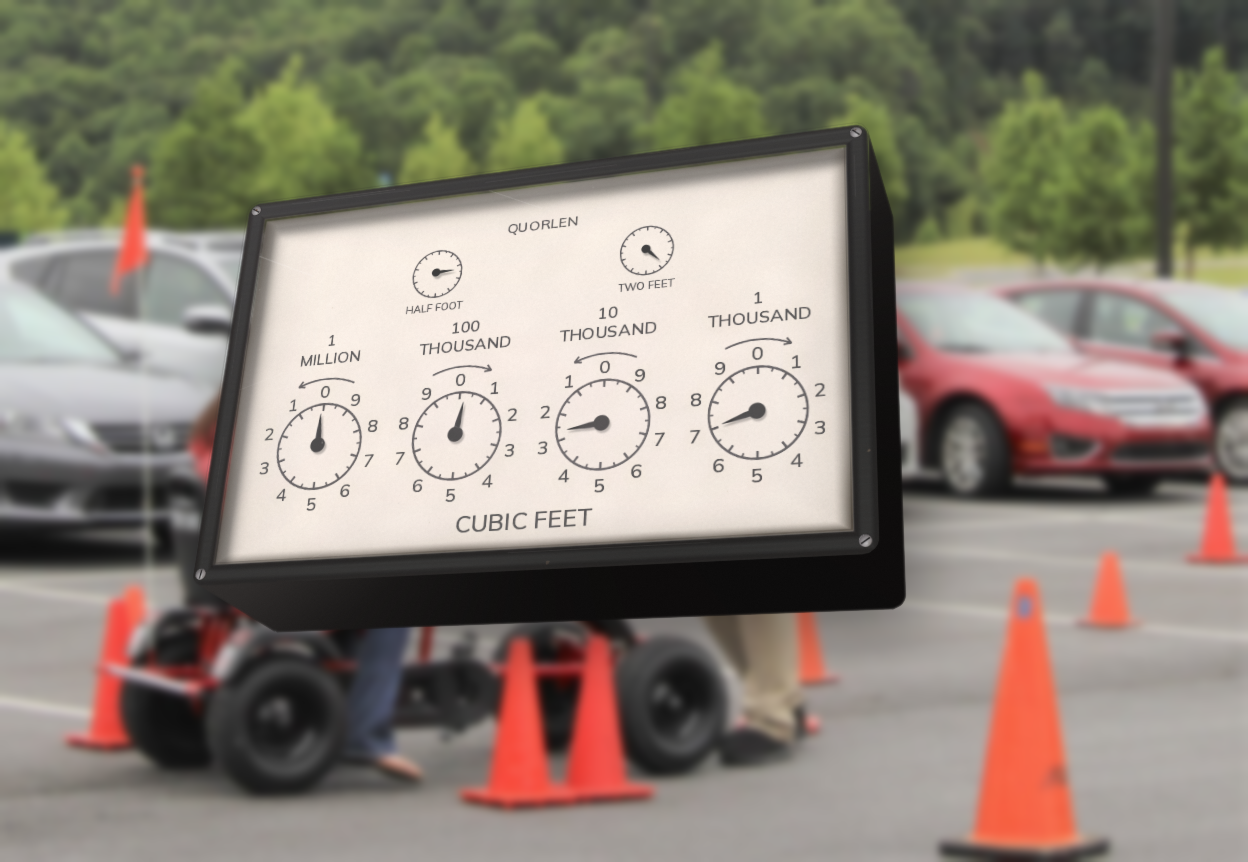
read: 2700 ft³
